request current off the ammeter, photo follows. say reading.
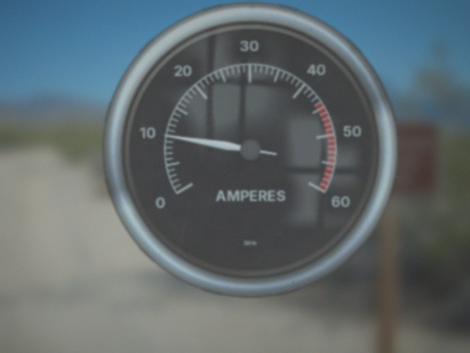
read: 10 A
